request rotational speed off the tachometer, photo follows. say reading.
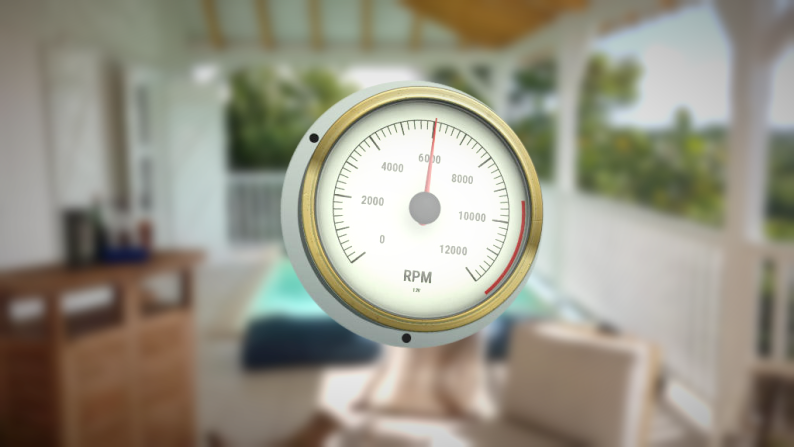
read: 6000 rpm
